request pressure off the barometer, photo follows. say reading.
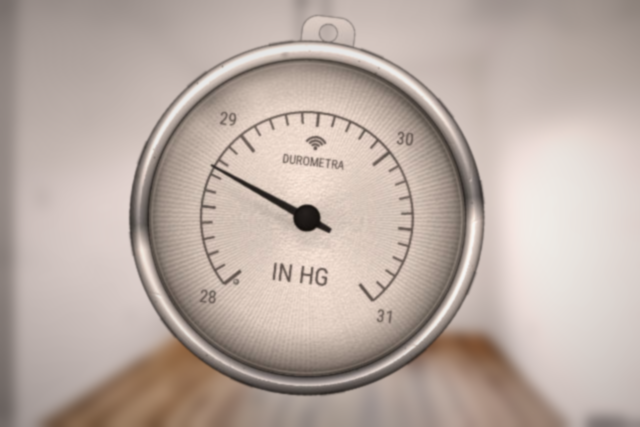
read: 28.75 inHg
